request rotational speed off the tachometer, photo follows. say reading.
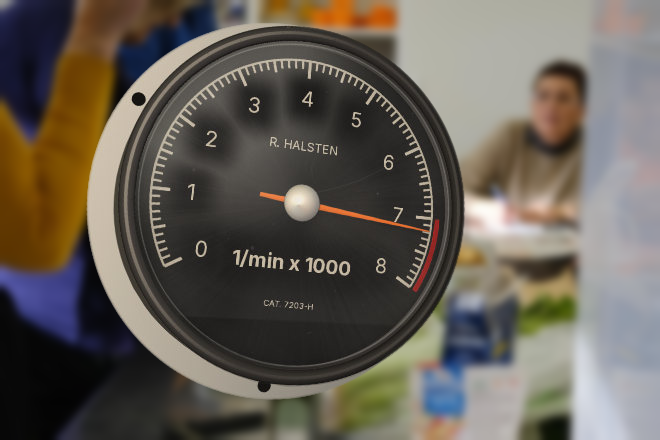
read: 7200 rpm
